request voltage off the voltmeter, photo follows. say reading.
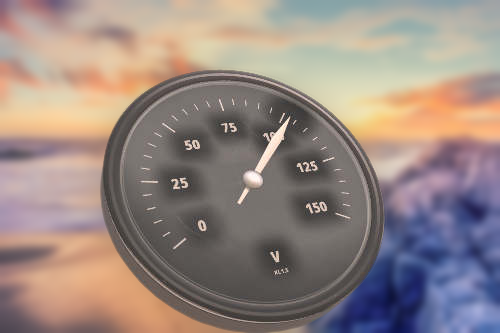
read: 102.5 V
